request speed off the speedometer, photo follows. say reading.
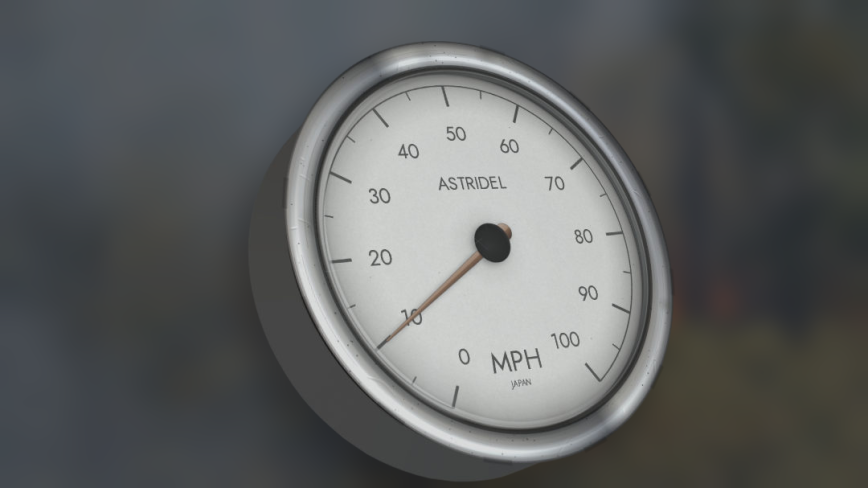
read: 10 mph
